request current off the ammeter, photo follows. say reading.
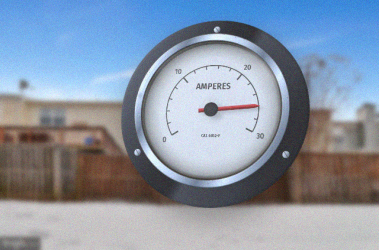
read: 26 A
